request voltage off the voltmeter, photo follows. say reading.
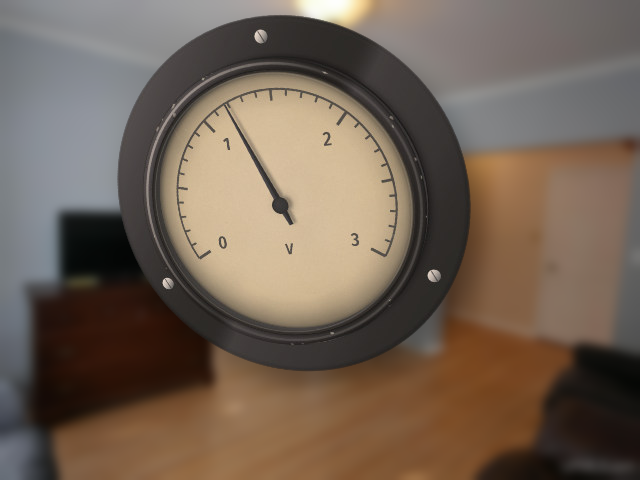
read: 1.2 V
